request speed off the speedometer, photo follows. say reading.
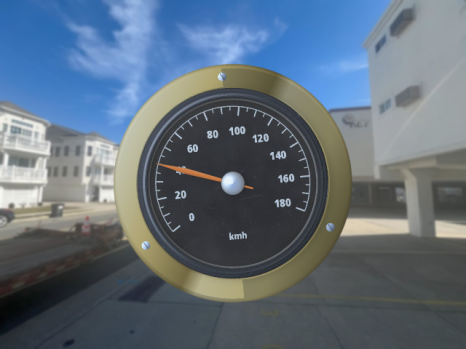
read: 40 km/h
